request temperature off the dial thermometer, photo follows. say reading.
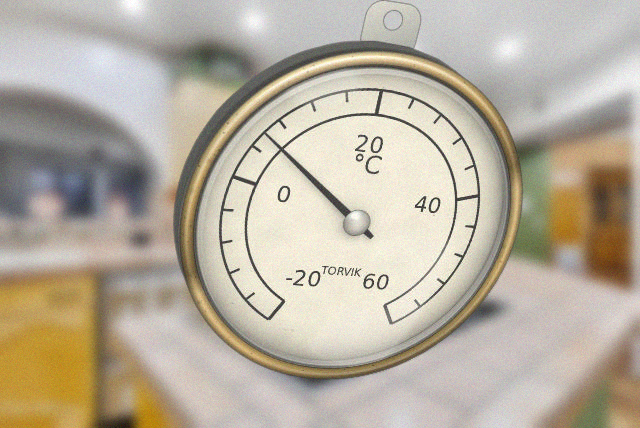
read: 6 °C
